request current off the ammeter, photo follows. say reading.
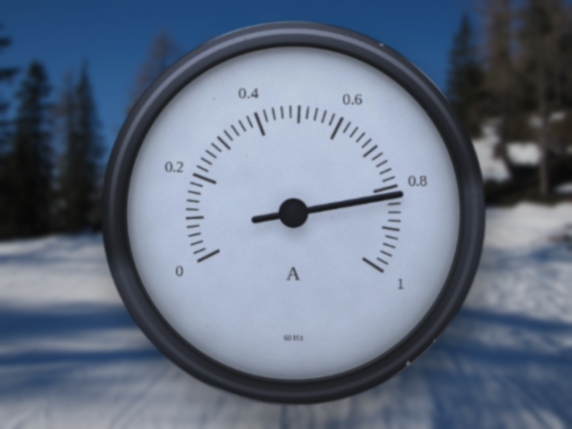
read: 0.82 A
